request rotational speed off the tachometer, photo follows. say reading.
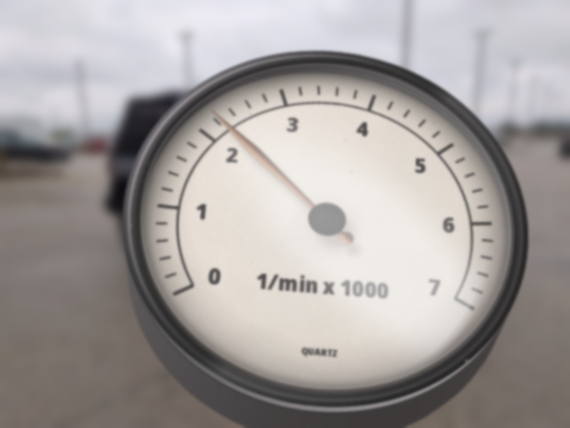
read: 2200 rpm
